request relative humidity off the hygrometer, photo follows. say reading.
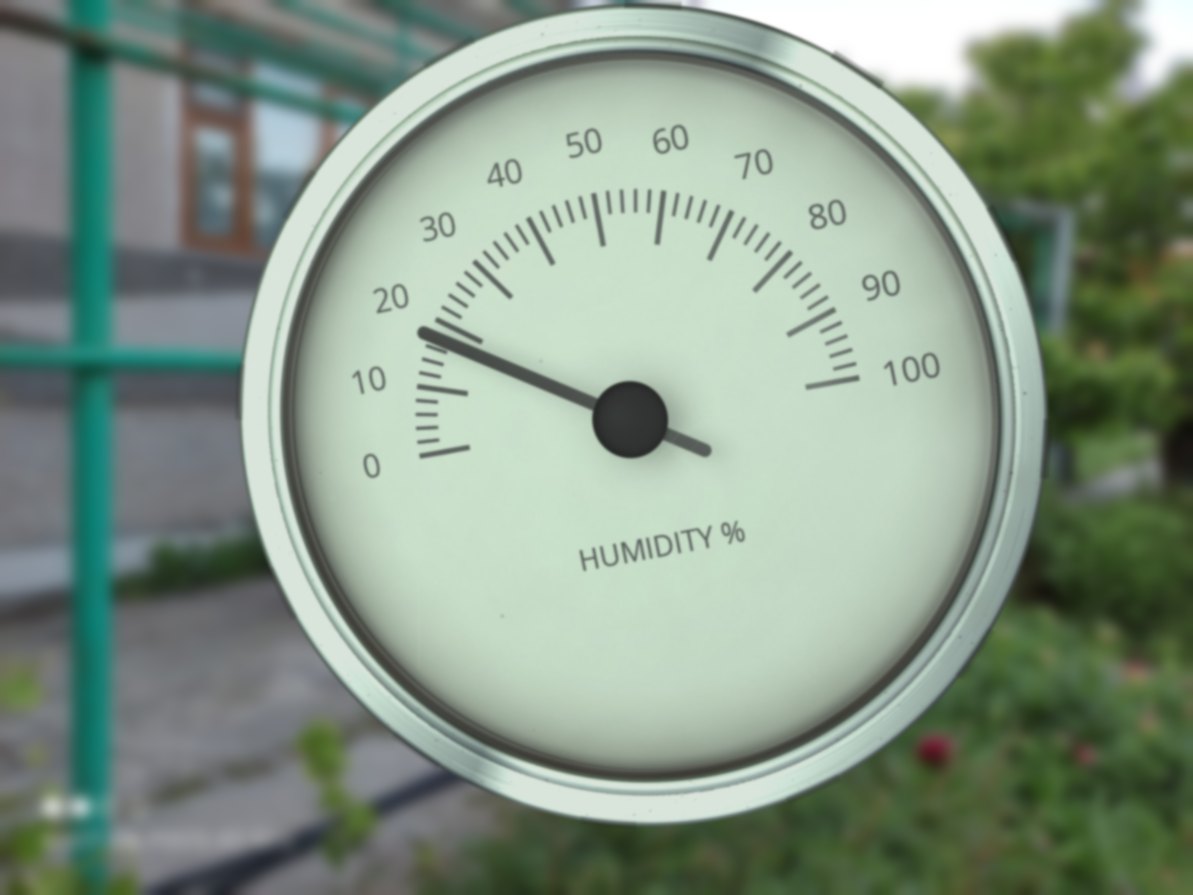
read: 18 %
